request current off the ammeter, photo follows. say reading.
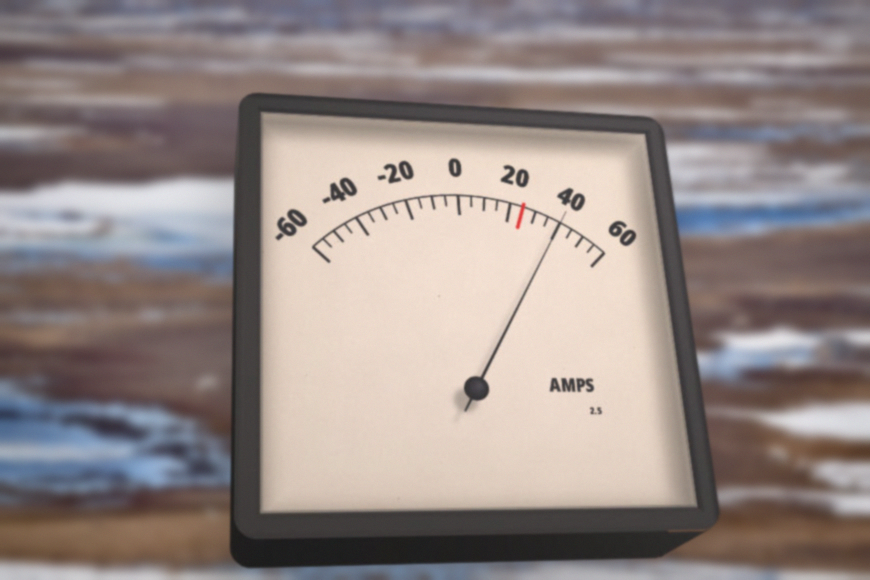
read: 40 A
